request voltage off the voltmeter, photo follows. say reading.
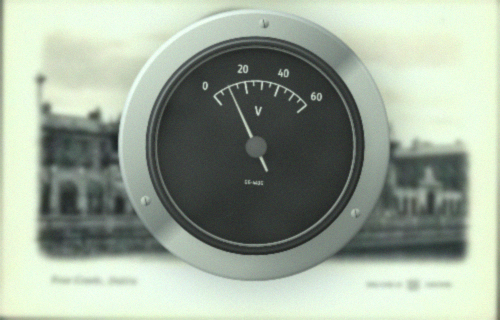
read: 10 V
